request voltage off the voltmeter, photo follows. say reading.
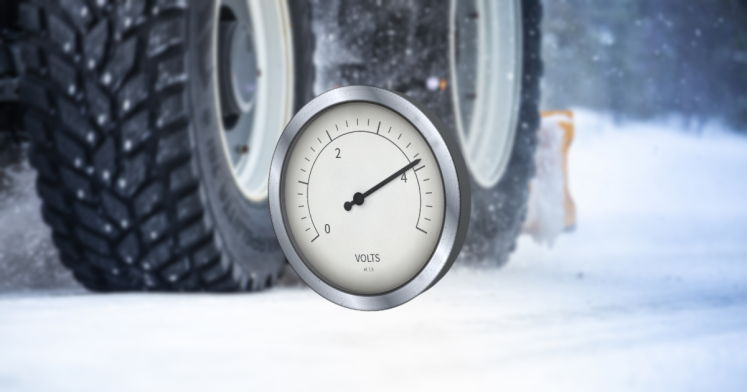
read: 3.9 V
